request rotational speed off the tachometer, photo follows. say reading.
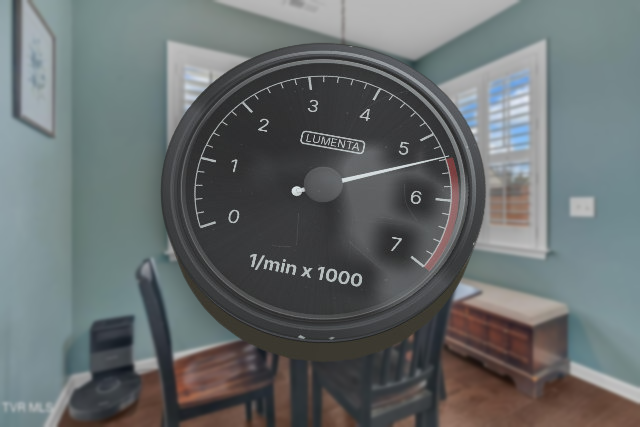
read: 5400 rpm
